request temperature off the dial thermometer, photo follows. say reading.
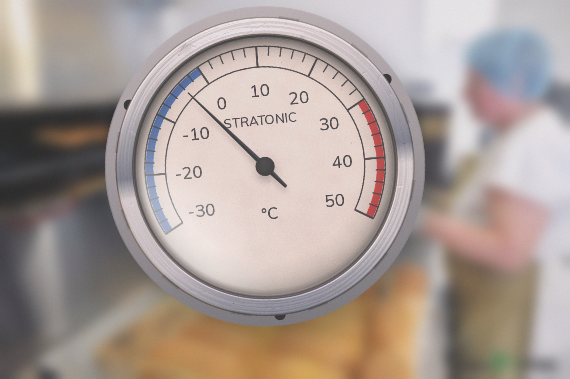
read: -4 °C
